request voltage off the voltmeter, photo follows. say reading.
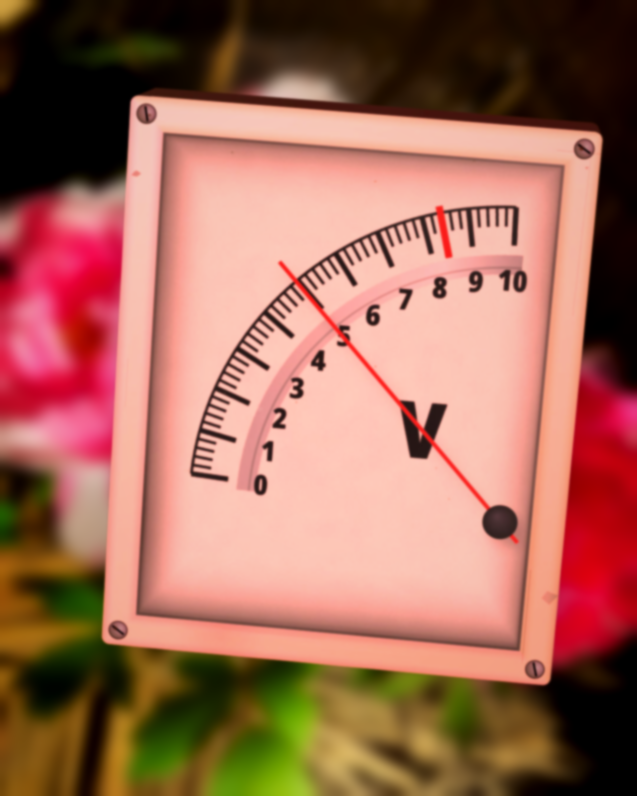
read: 5 V
